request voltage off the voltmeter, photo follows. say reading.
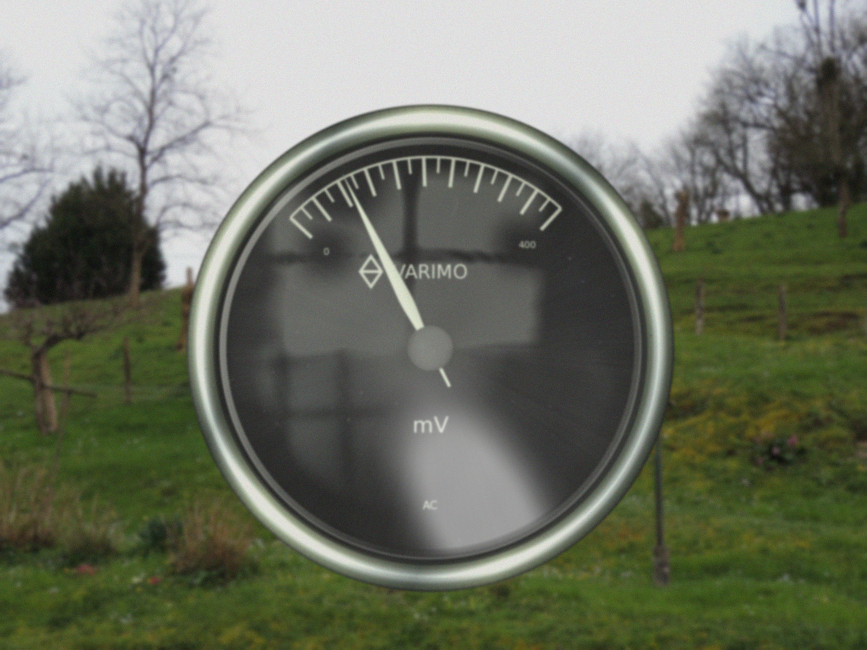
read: 90 mV
